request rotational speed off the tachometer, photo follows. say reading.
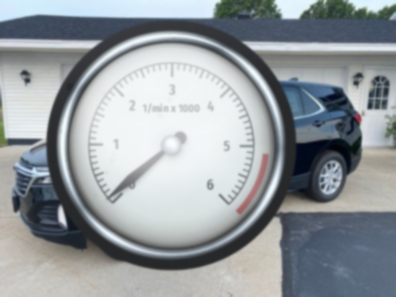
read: 100 rpm
